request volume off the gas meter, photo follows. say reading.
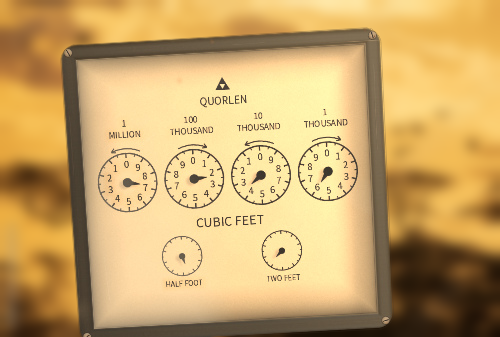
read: 723600 ft³
